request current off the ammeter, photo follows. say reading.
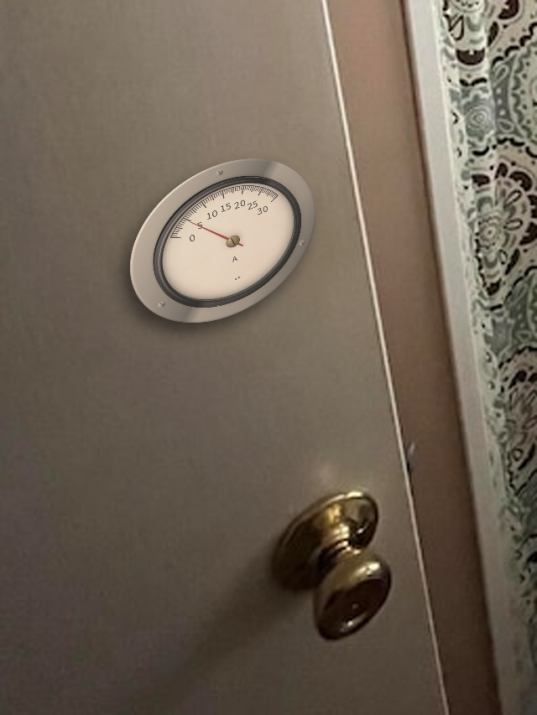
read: 5 A
